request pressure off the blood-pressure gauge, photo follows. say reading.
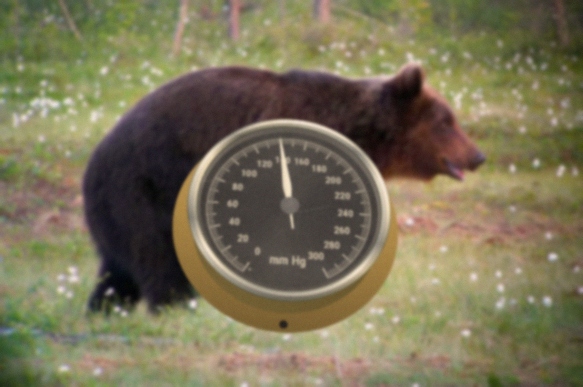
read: 140 mmHg
